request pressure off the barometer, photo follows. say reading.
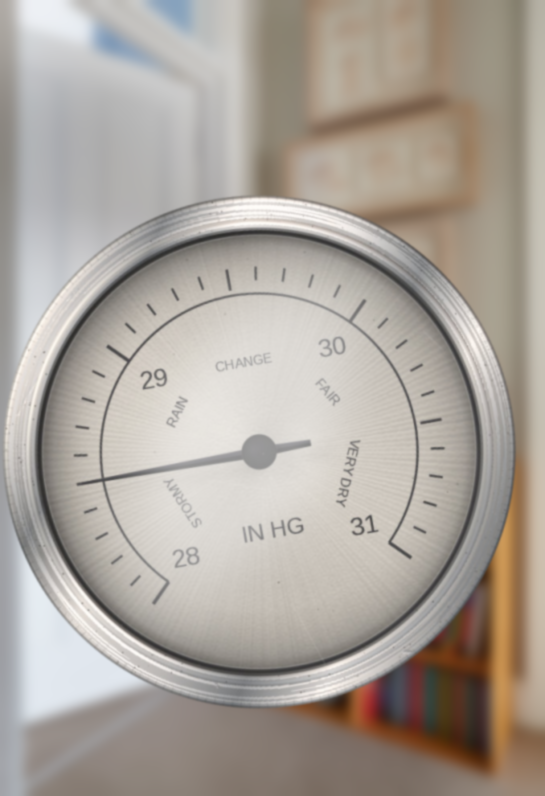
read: 28.5 inHg
